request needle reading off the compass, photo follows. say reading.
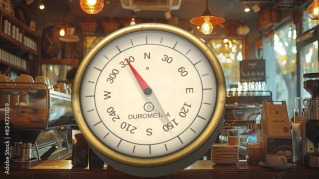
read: 330 °
